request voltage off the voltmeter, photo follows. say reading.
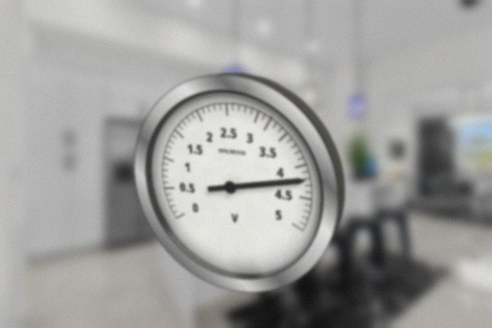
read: 4.2 V
